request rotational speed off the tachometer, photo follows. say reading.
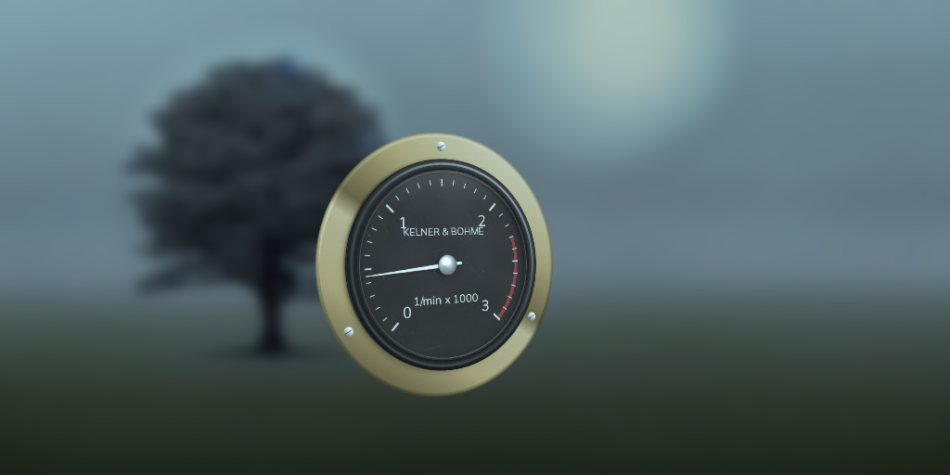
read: 450 rpm
